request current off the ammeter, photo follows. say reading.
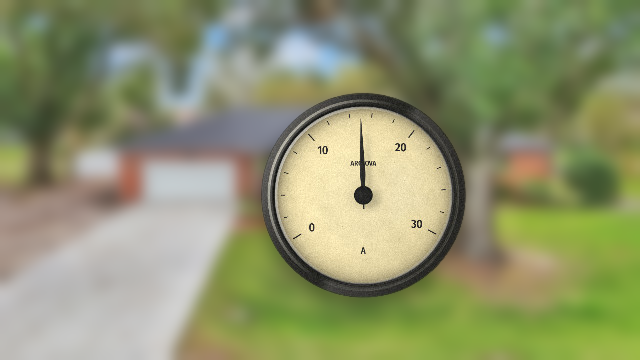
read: 15 A
